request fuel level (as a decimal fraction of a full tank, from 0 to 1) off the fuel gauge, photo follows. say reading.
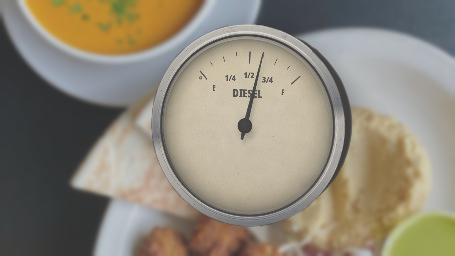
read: 0.625
